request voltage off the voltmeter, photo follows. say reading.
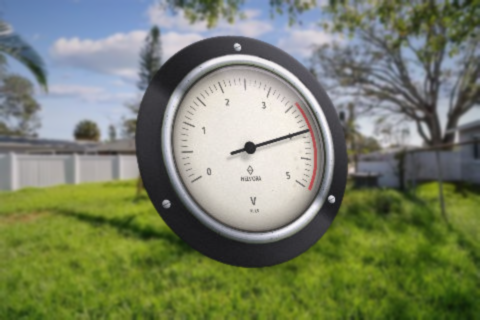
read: 4 V
